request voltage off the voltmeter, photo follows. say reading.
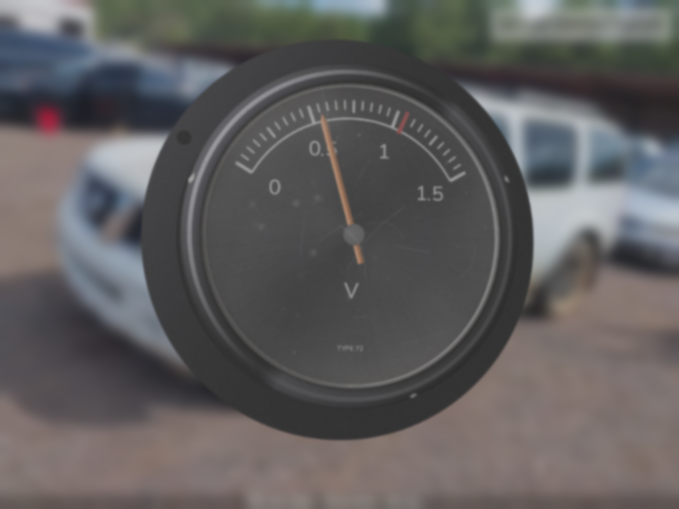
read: 0.55 V
